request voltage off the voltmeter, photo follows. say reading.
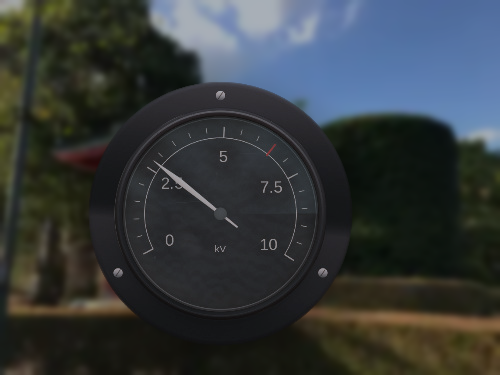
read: 2.75 kV
